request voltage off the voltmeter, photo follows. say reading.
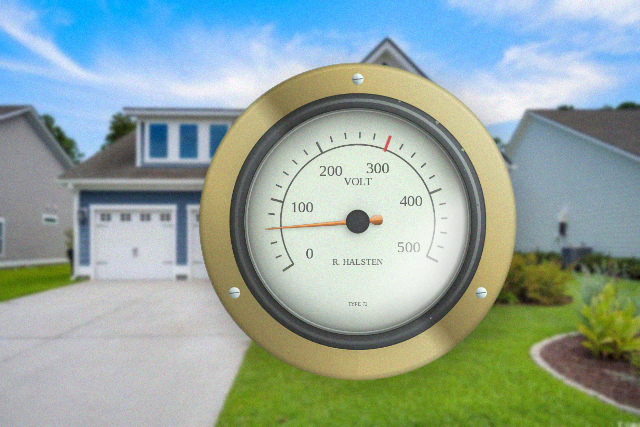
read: 60 V
